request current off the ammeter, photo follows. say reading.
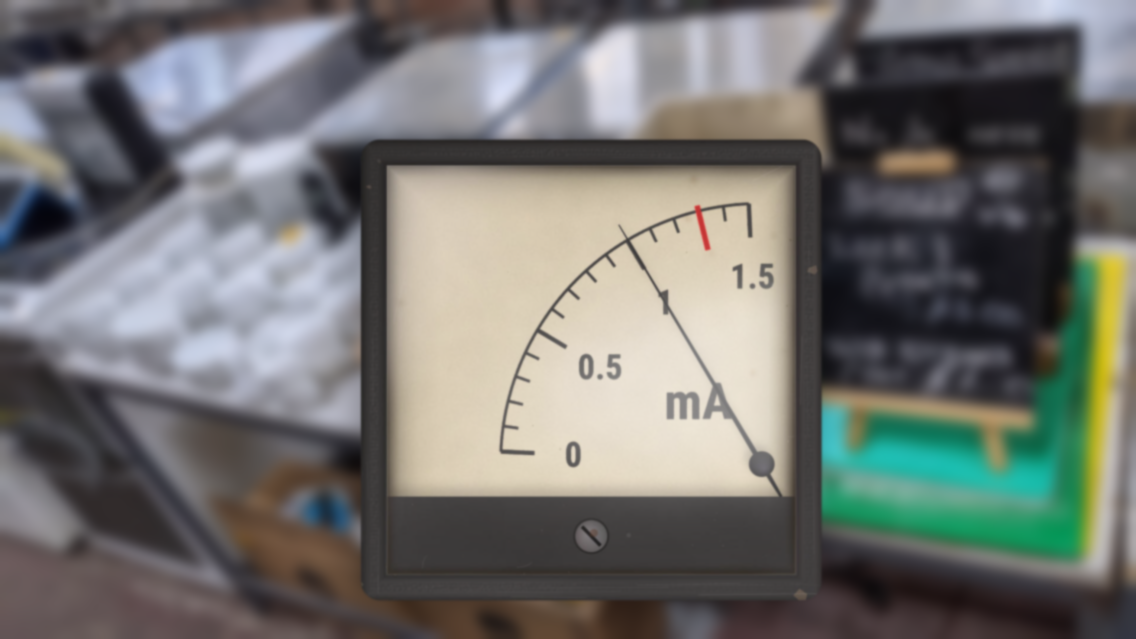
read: 1 mA
